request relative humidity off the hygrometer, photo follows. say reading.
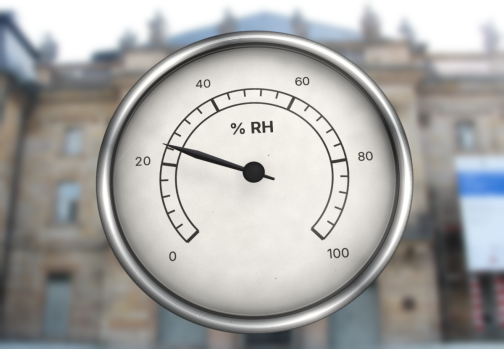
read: 24 %
